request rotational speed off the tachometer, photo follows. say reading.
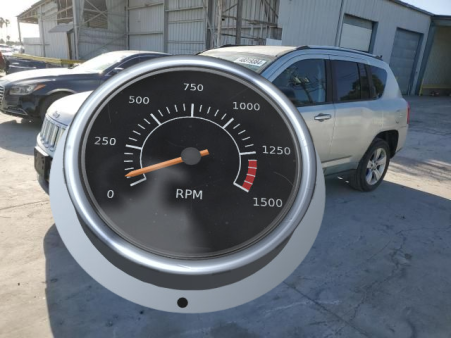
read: 50 rpm
